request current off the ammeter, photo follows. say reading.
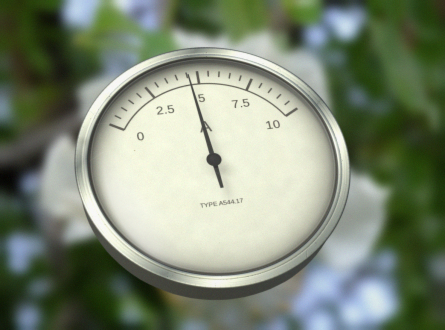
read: 4.5 A
